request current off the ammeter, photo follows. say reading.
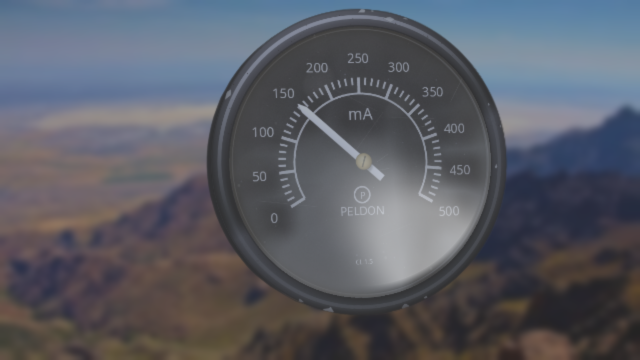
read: 150 mA
